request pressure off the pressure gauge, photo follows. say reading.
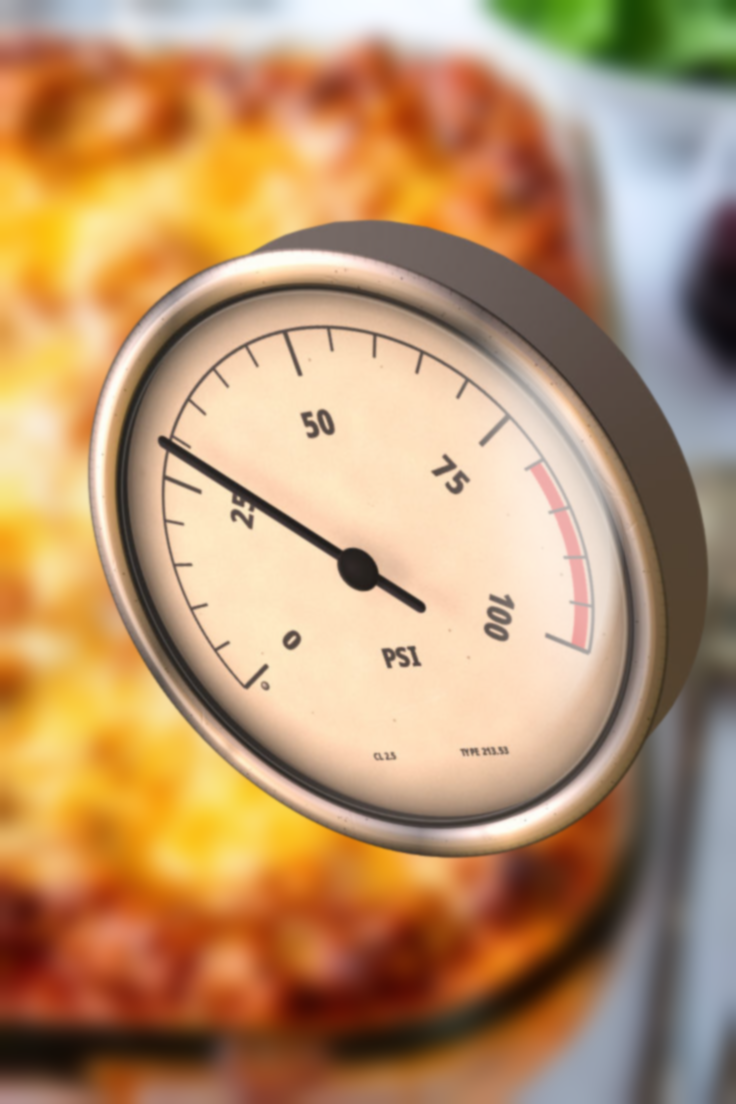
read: 30 psi
